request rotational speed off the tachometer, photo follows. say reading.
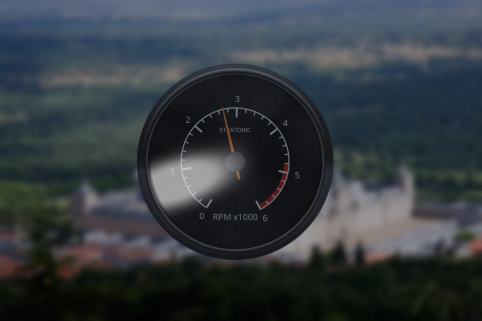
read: 2700 rpm
